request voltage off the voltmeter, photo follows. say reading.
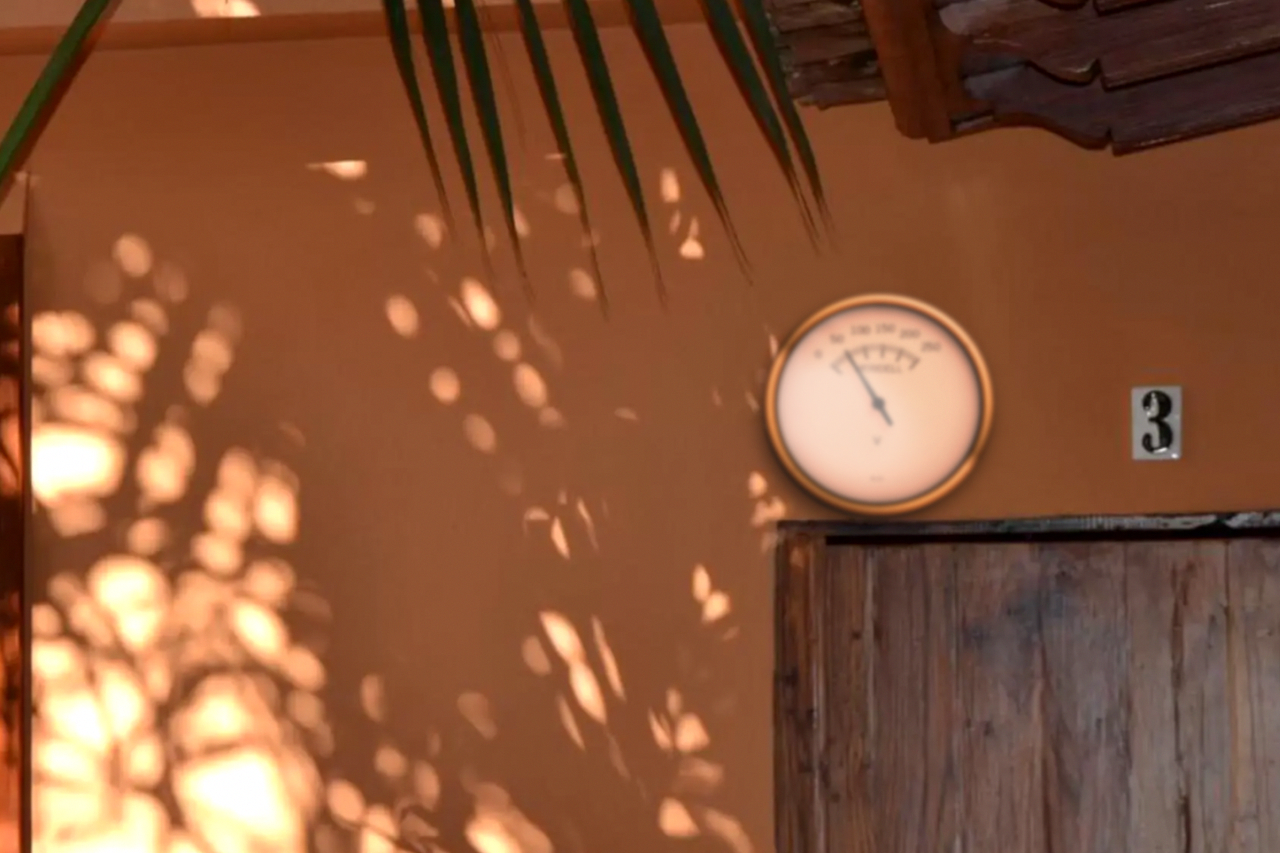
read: 50 V
